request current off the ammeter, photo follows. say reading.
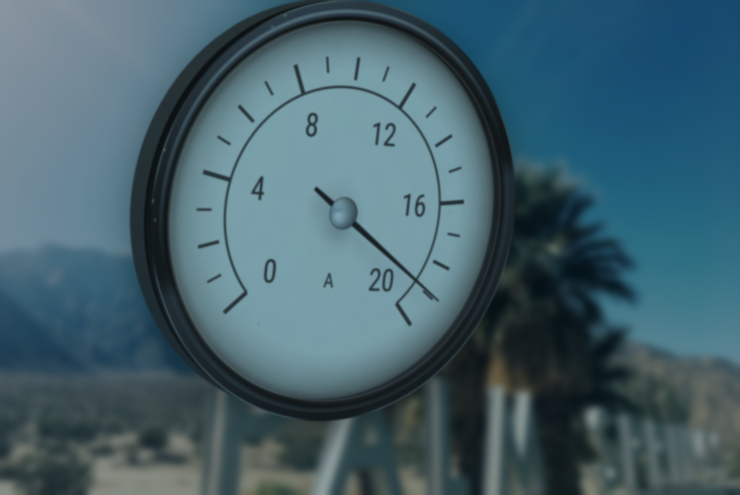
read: 19 A
